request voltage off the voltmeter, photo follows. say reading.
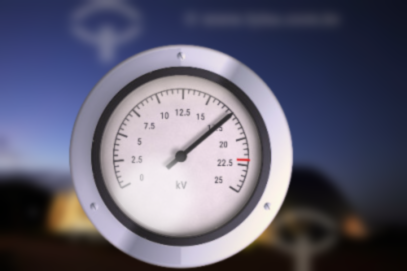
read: 17.5 kV
